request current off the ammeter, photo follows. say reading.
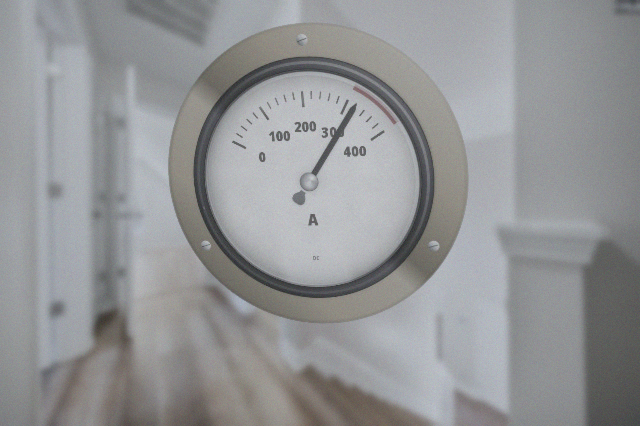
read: 320 A
